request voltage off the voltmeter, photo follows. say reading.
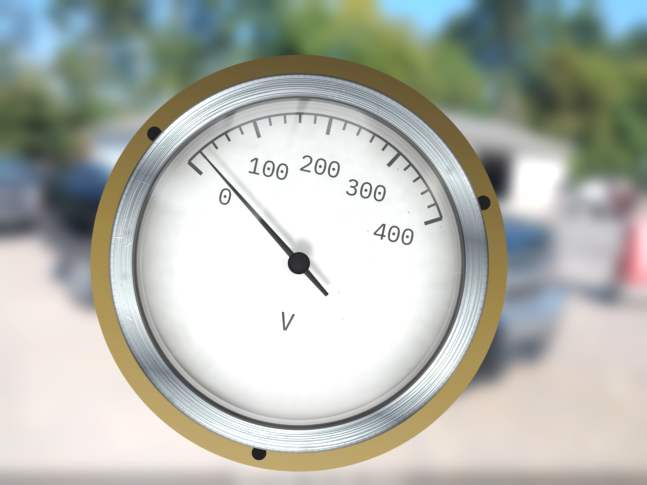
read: 20 V
